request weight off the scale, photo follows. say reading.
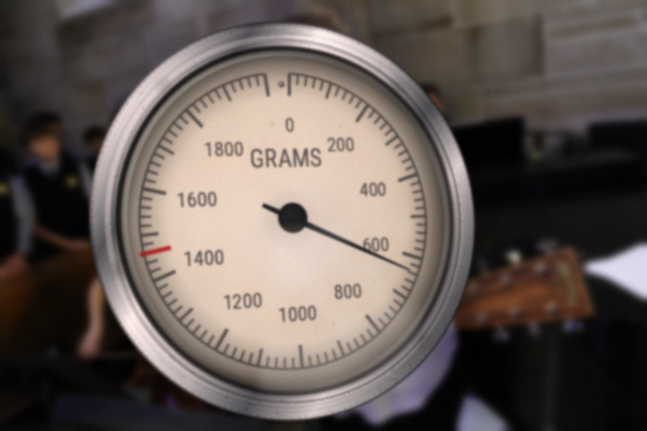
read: 640 g
